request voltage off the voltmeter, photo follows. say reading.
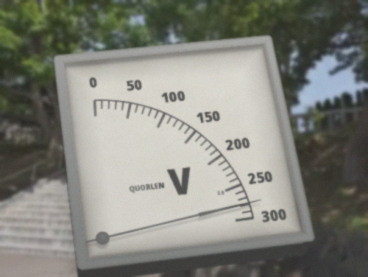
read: 280 V
